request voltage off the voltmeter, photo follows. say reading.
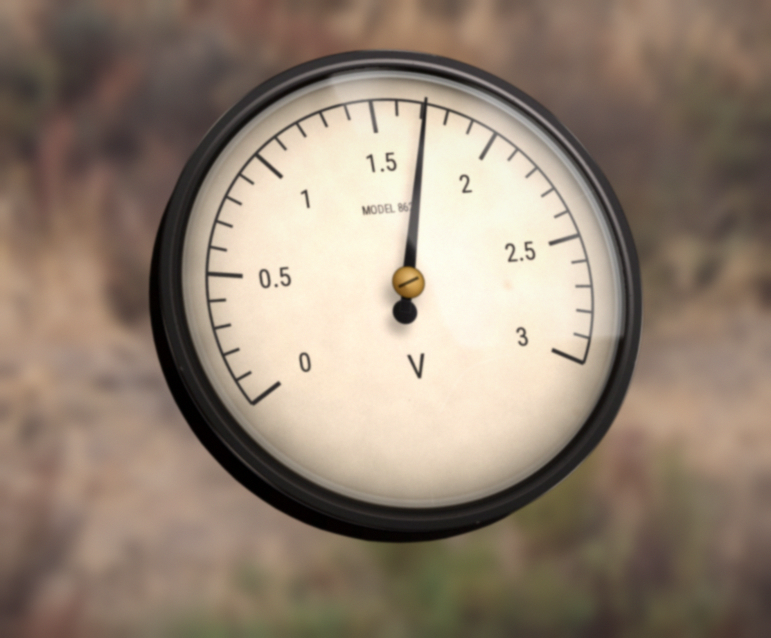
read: 1.7 V
